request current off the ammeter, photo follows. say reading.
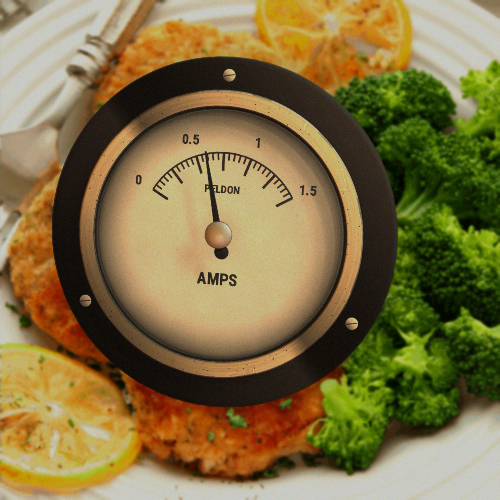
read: 0.6 A
